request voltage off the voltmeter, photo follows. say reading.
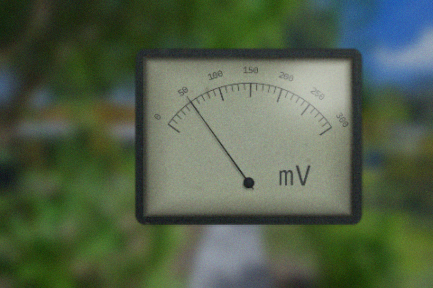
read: 50 mV
